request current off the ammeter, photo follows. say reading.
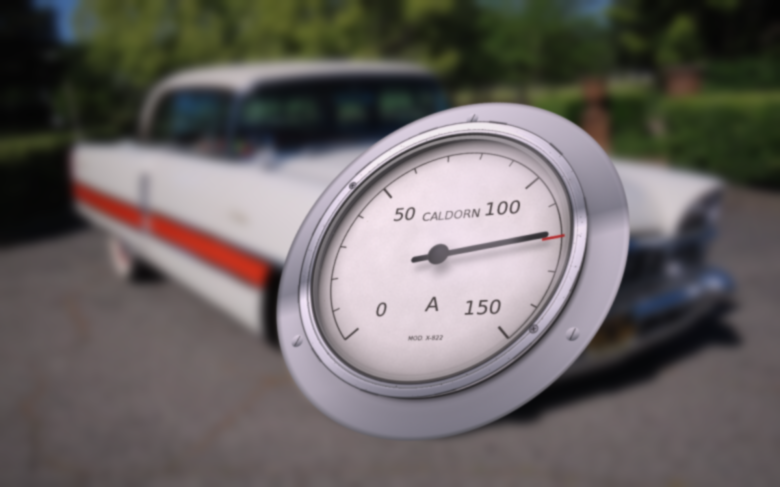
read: 120 A
